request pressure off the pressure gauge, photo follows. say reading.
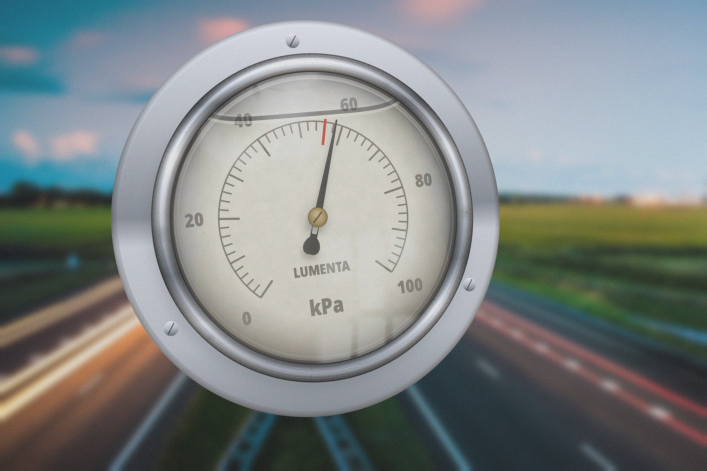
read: 58 kPa
